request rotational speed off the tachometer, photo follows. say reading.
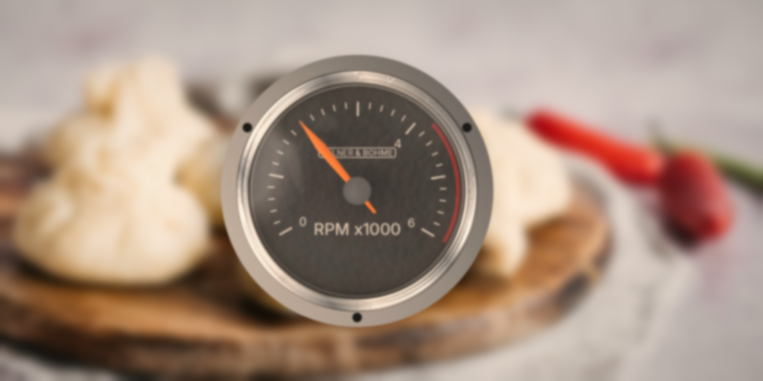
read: 2000 rpm
